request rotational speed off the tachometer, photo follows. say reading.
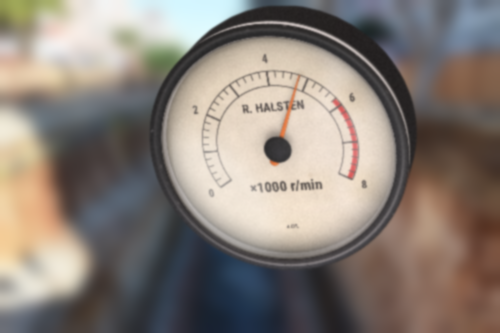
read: 4800 rpm
